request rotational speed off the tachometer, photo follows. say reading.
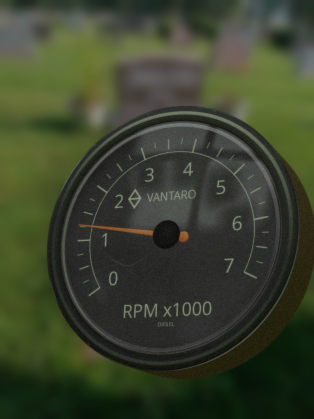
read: 1250 rpm
